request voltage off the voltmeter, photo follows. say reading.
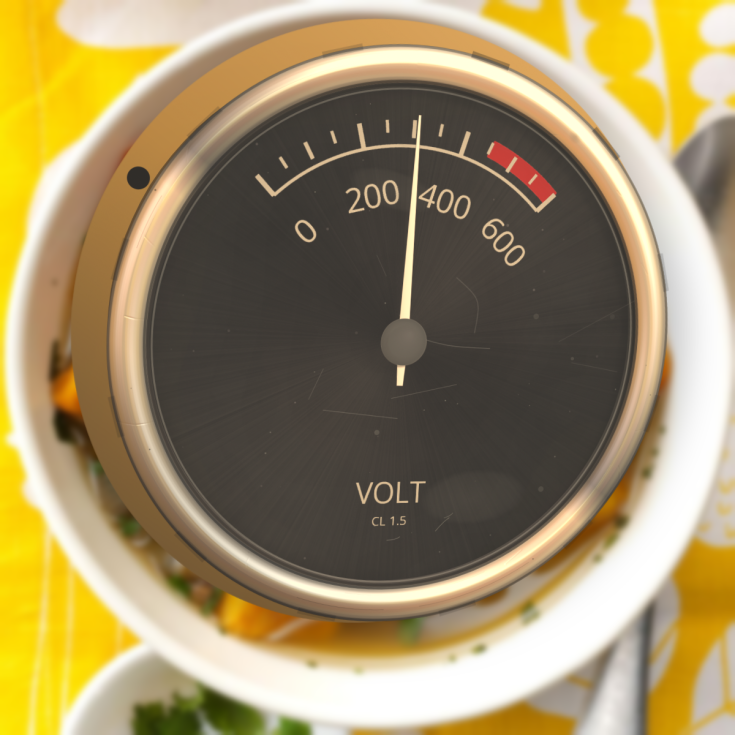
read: 300 V
